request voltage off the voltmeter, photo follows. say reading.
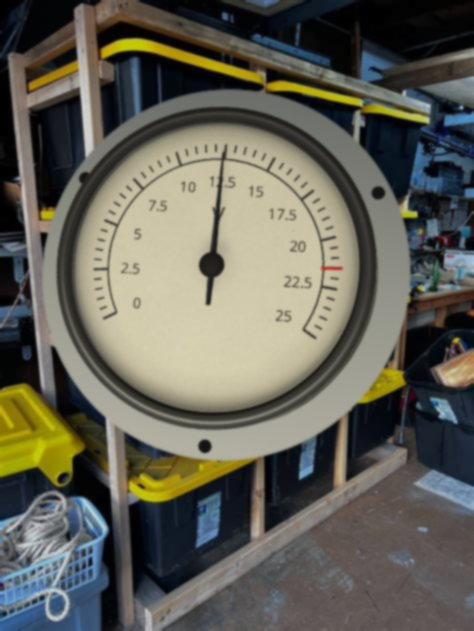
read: 12.5 V
